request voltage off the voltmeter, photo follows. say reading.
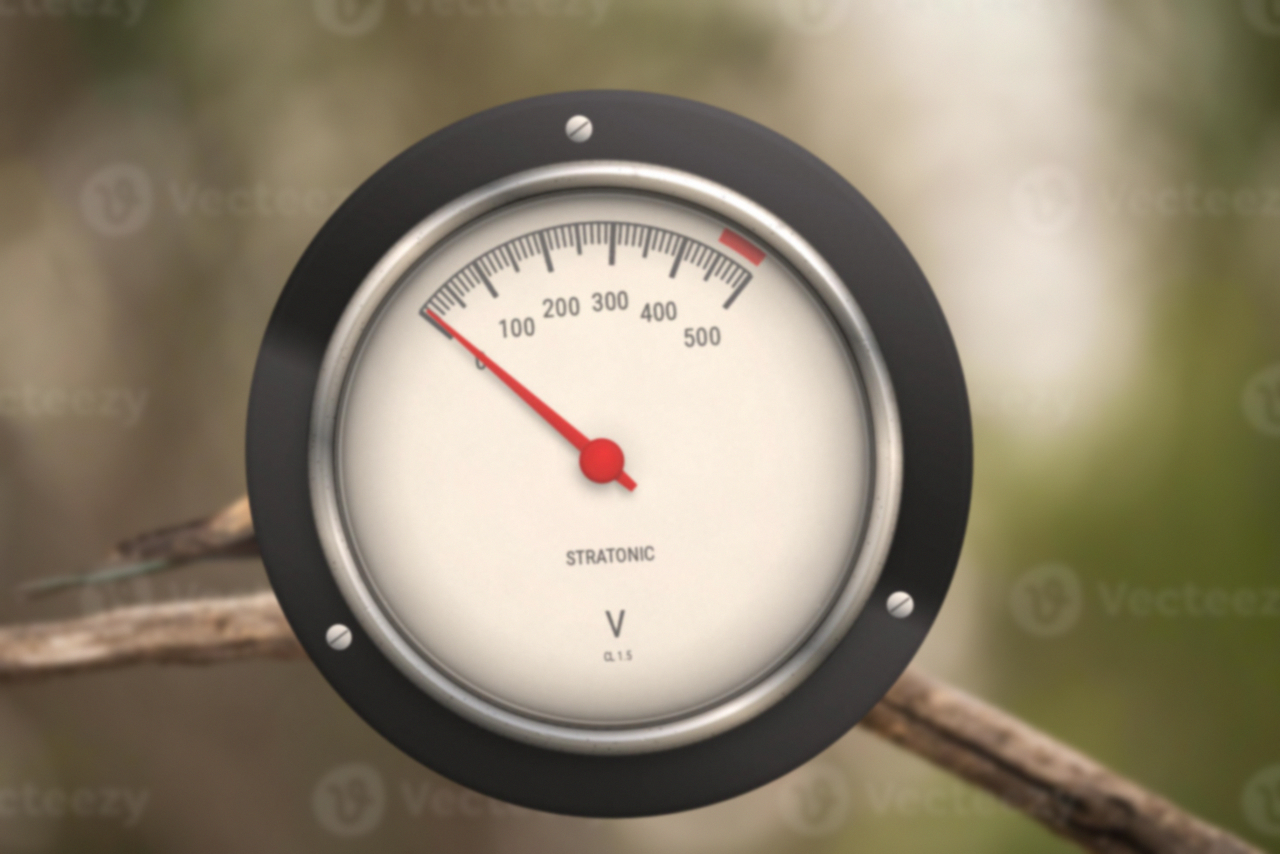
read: 10 V
